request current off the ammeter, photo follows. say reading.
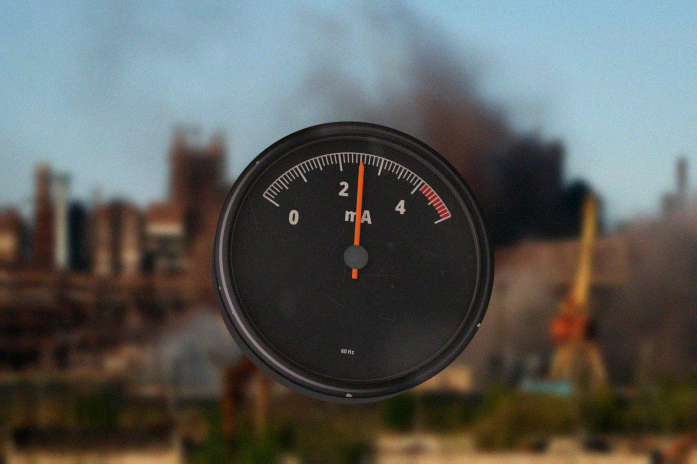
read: 2.5 mA
